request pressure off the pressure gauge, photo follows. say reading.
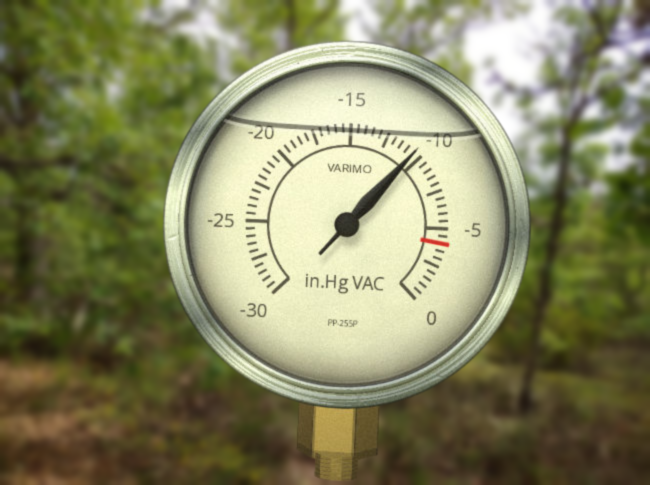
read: -10.5 inHg
